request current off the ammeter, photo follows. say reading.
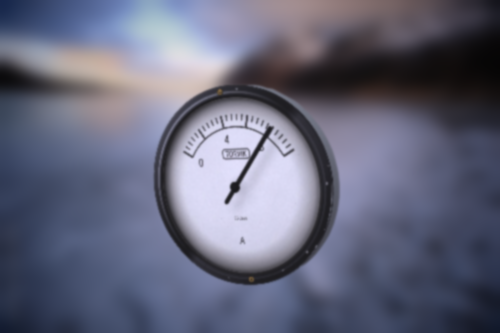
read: 8 A
